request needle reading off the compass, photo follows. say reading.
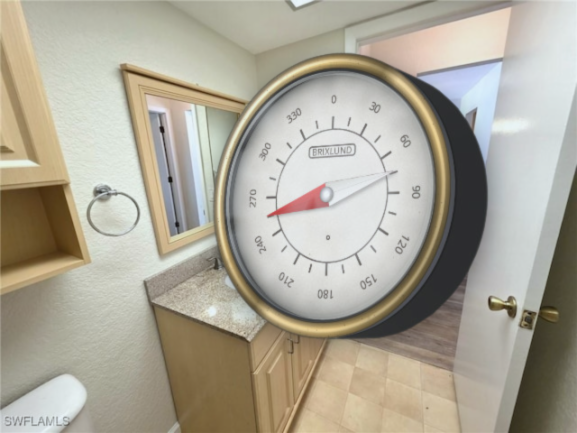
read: 255 °
